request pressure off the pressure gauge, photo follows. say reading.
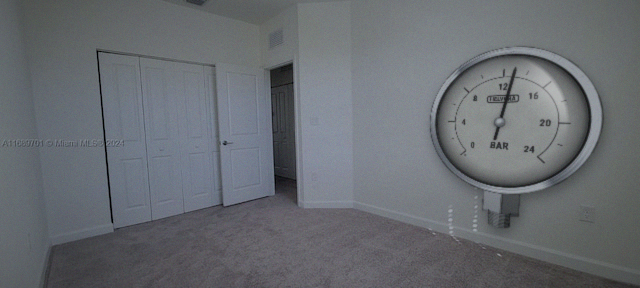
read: 13 bar
